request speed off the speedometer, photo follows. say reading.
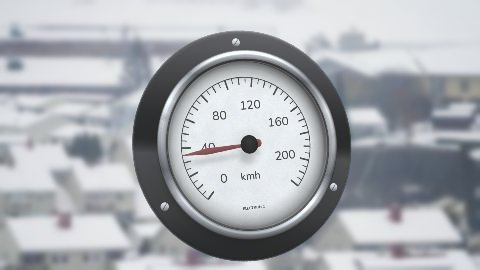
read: 35 km/h
